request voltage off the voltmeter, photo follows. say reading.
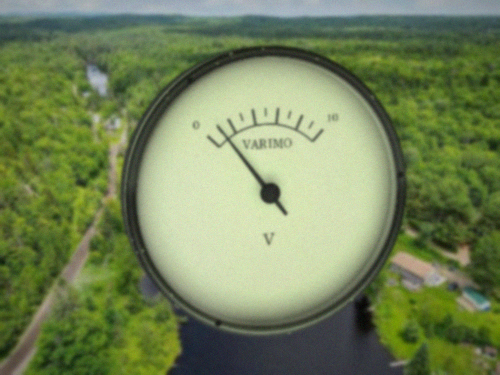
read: 1 V
